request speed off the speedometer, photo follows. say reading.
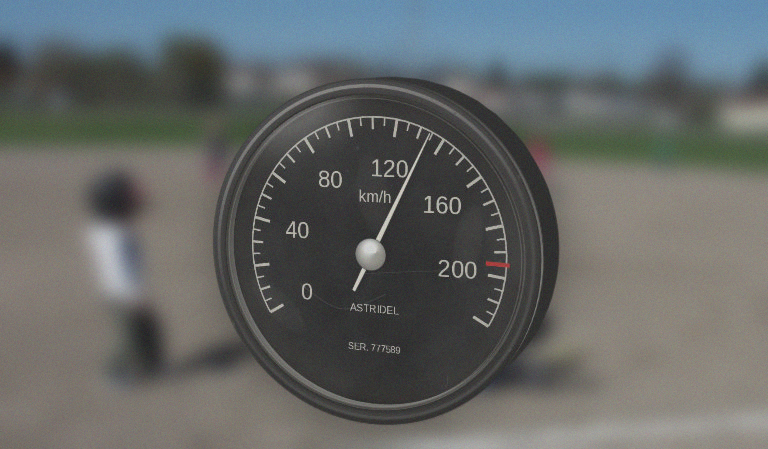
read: 135 km/h
